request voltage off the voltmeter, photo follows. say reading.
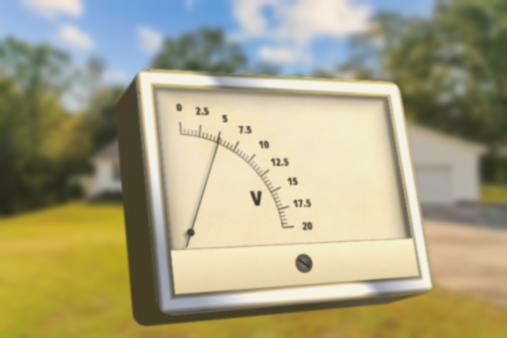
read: 5 V
